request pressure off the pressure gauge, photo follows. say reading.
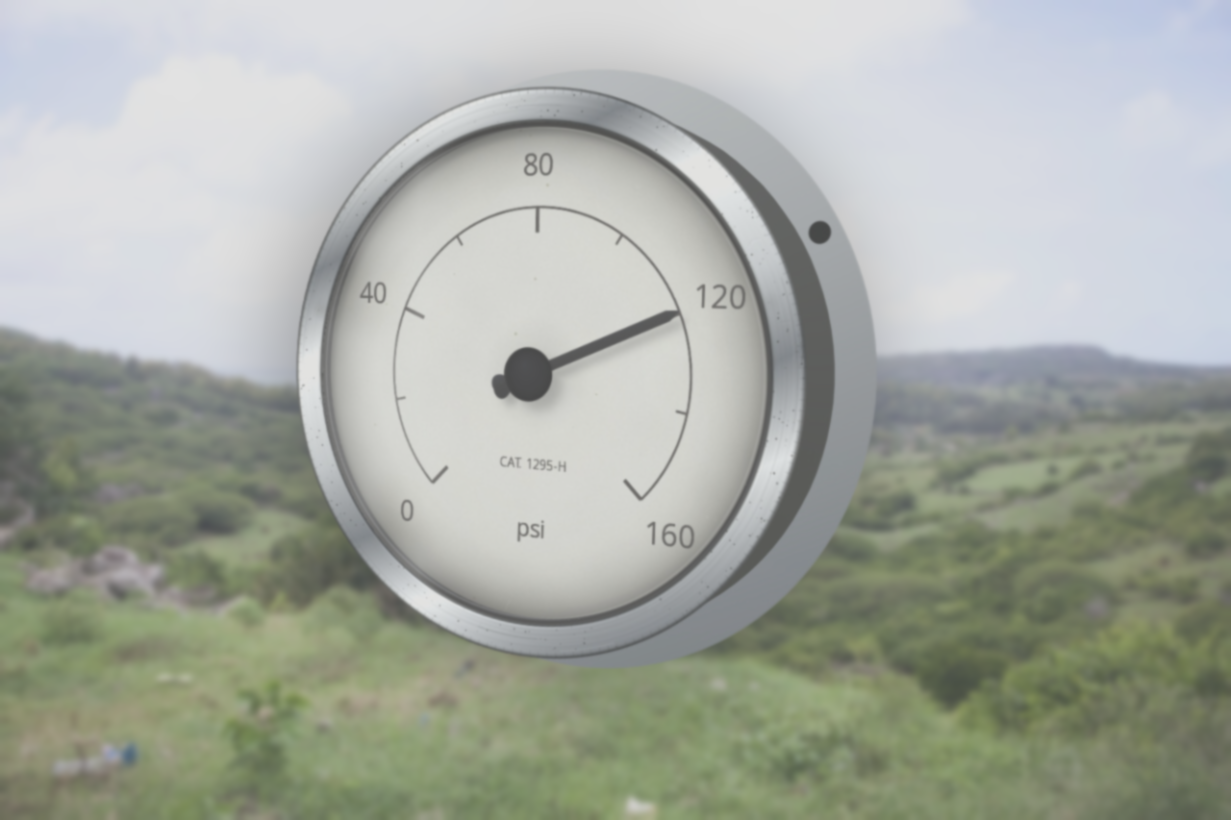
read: 120 psi
